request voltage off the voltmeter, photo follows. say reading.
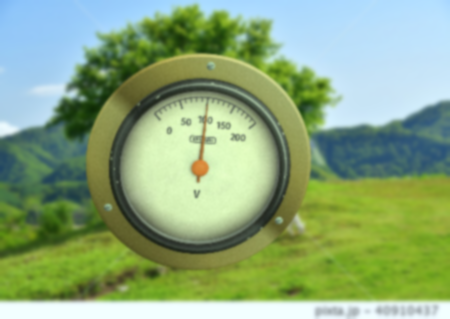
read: 100 V
